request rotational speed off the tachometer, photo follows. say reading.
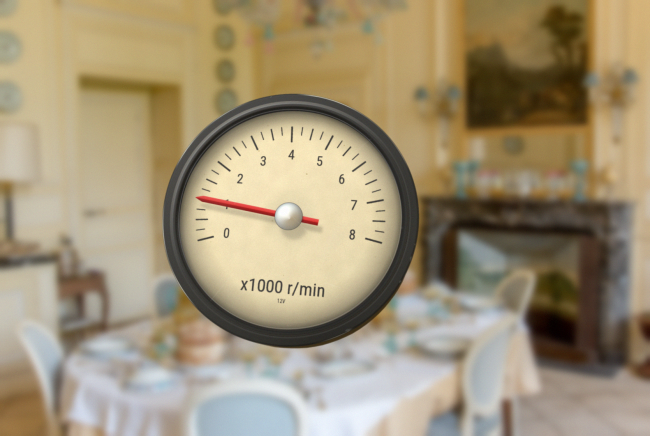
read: 1000 rpm
